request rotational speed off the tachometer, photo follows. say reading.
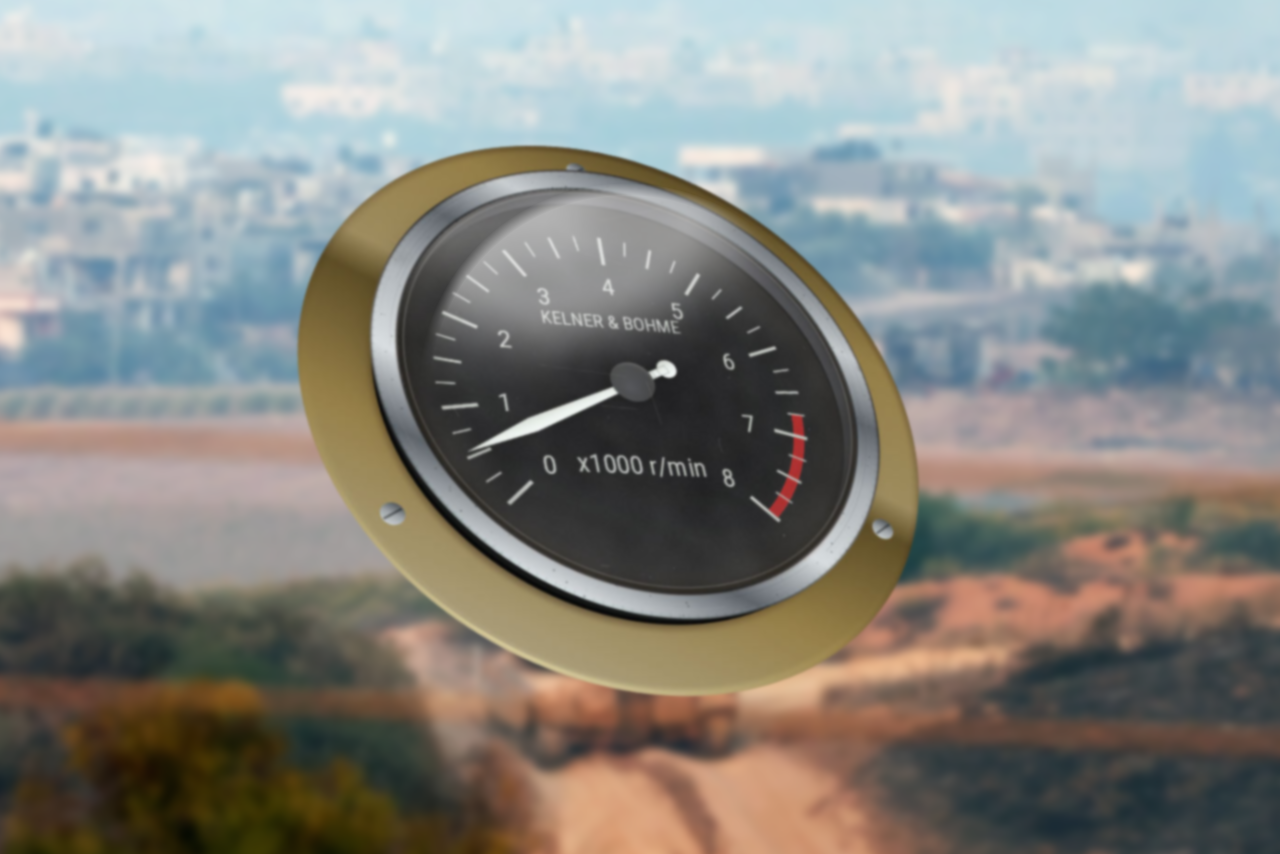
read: 500 rpm
